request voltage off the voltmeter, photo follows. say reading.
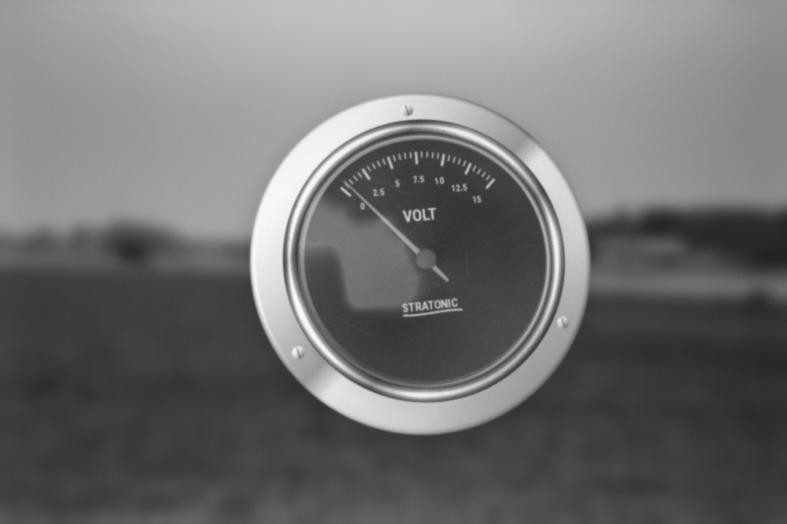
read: 0.5 V
